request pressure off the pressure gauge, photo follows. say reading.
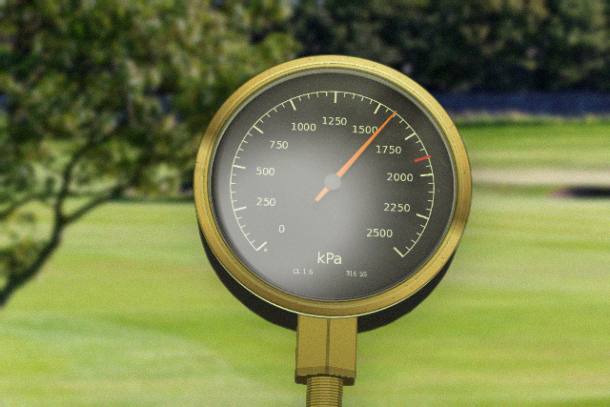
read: 1600 kPa
